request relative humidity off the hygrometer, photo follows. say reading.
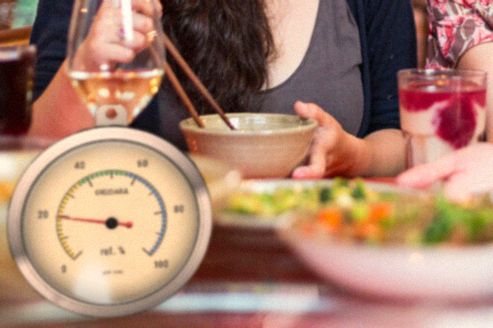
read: 20 %
